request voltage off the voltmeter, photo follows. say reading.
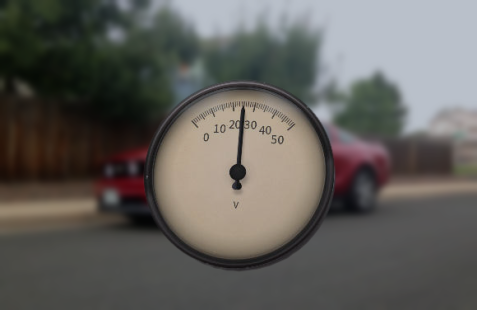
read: 25 V
